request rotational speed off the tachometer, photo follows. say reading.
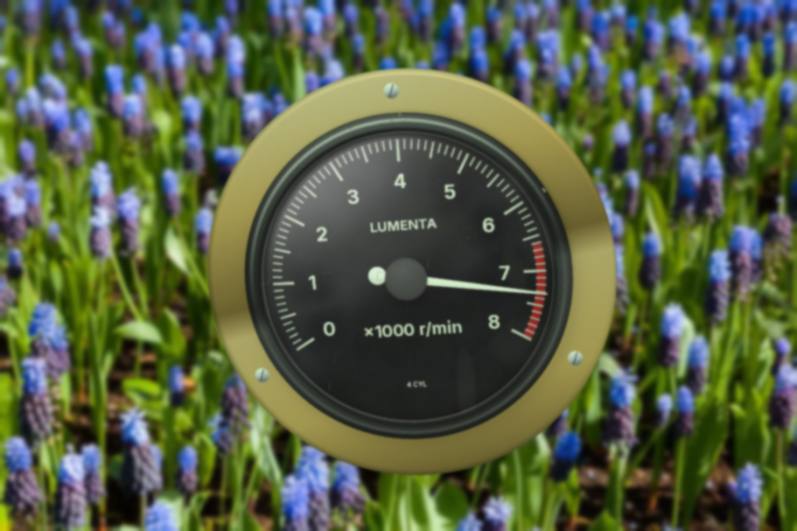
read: 7300 rpm
